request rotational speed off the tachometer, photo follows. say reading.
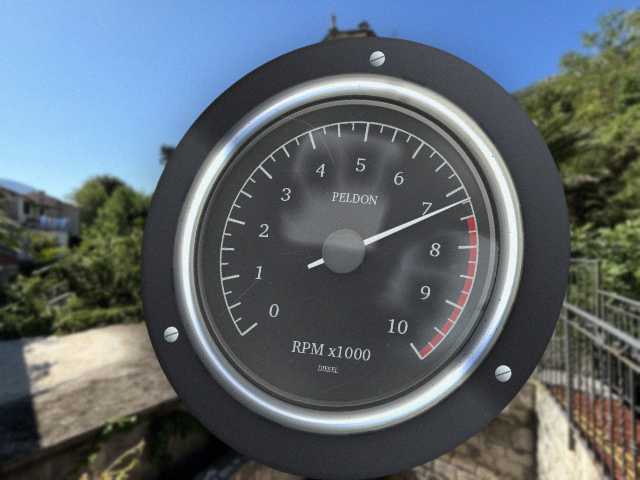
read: 7250 rpm
